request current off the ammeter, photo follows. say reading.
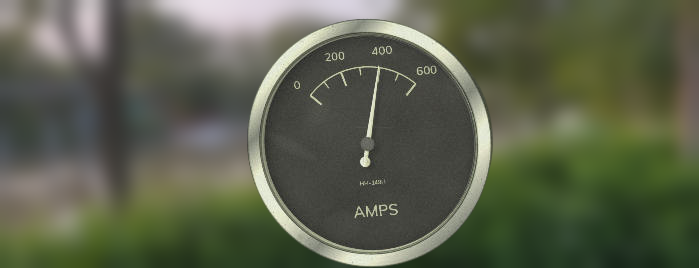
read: 400 A
